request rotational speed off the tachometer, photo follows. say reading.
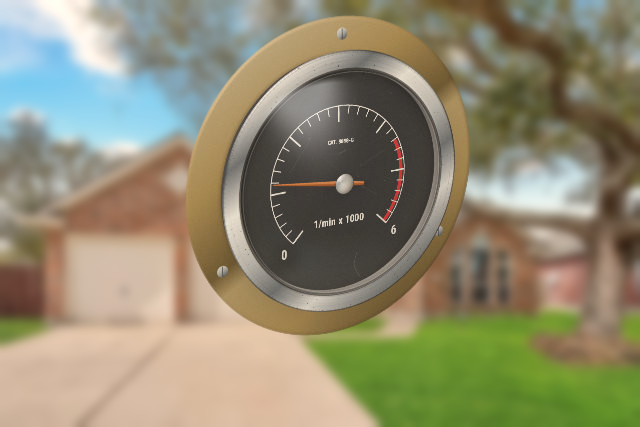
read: 1200 rpm
